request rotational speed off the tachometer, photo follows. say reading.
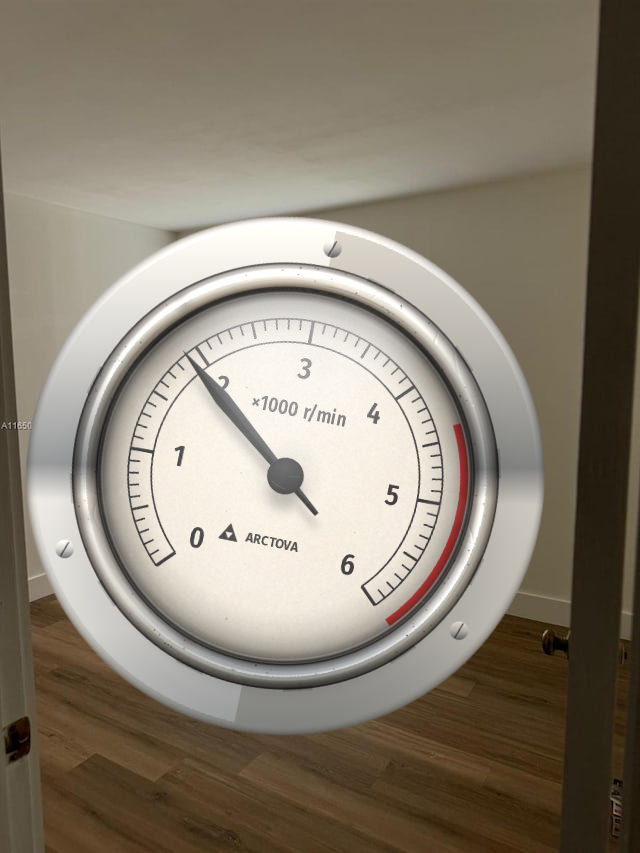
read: 1900 rpm
